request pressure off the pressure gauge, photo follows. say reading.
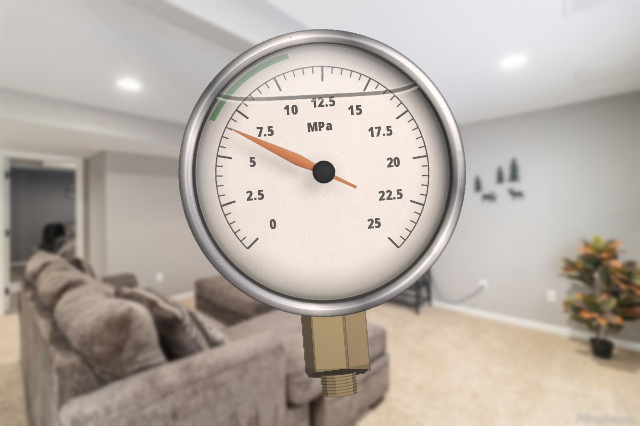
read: 6.5 MPa
